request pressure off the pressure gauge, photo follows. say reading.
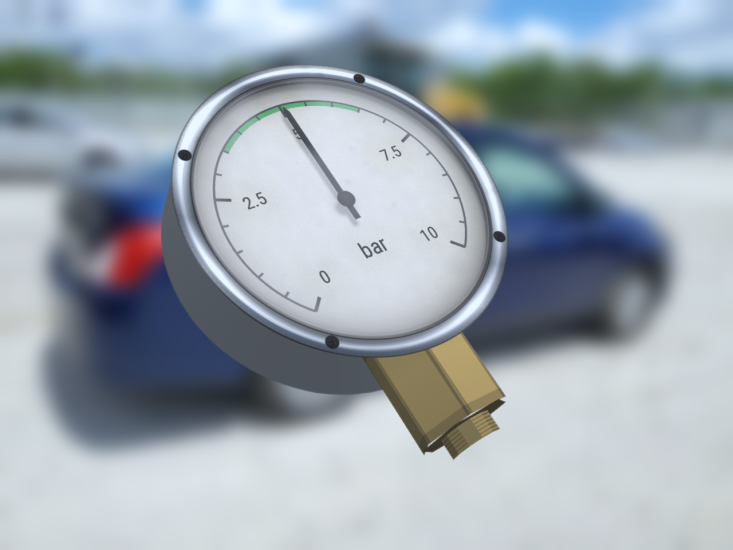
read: 5 bar
